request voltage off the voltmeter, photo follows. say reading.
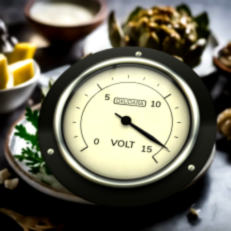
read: 14 V
